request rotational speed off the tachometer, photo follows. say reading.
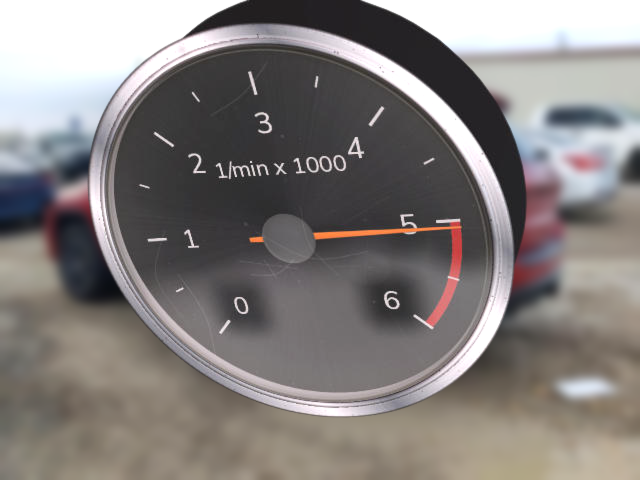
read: 5000 rpm
